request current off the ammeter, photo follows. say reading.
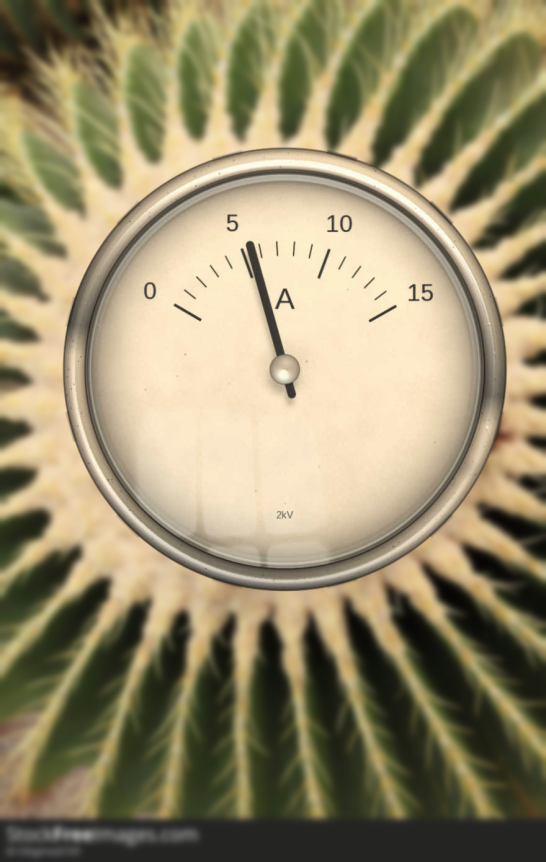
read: 5.5 A
